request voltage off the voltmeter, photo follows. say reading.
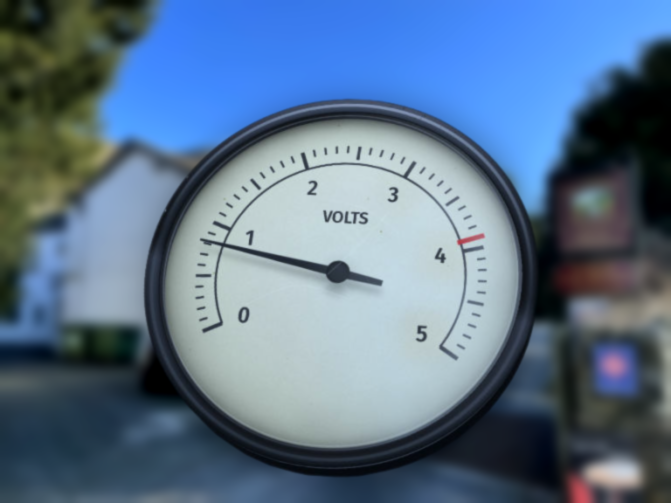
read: 0.8 V
